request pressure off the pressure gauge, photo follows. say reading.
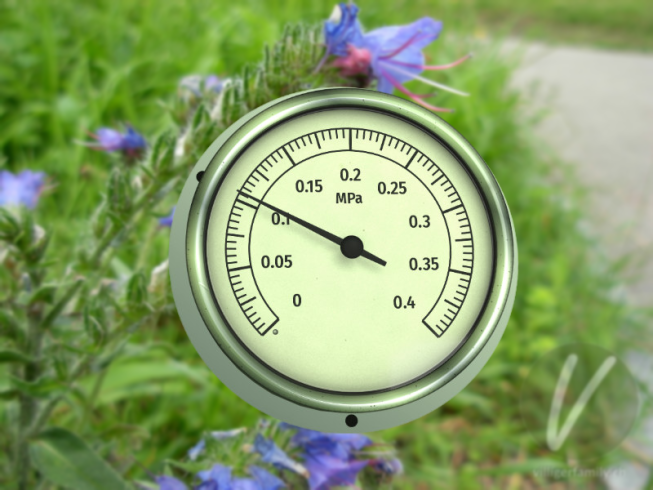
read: 0.105 MPa
